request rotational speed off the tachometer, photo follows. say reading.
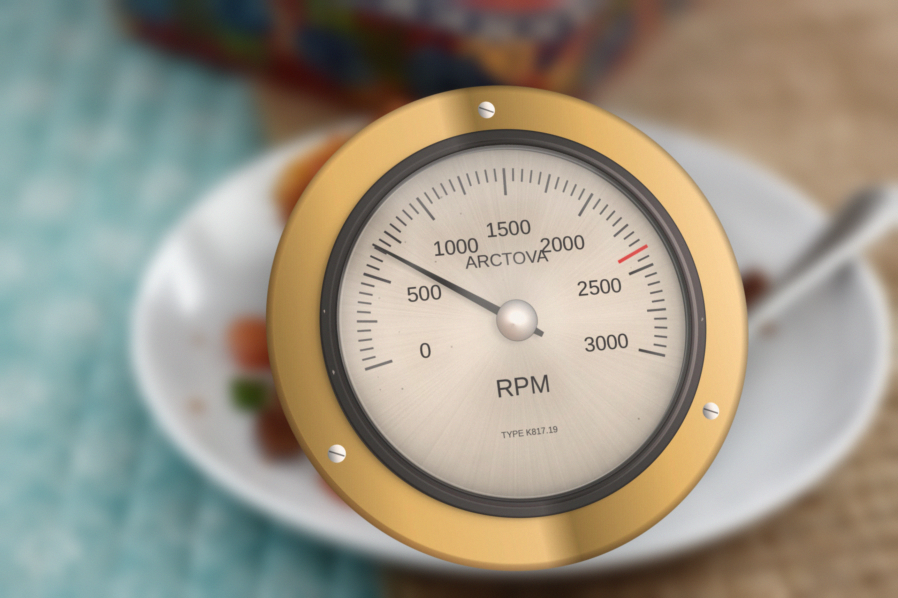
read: 650 rpm
